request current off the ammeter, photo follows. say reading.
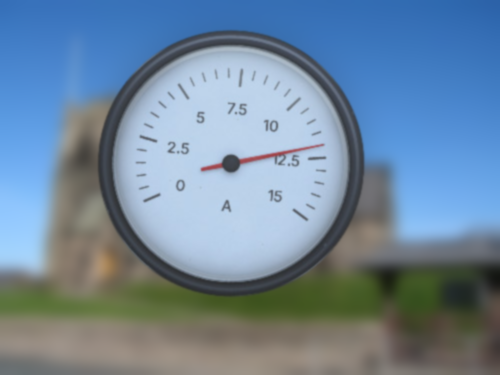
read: 12 A
